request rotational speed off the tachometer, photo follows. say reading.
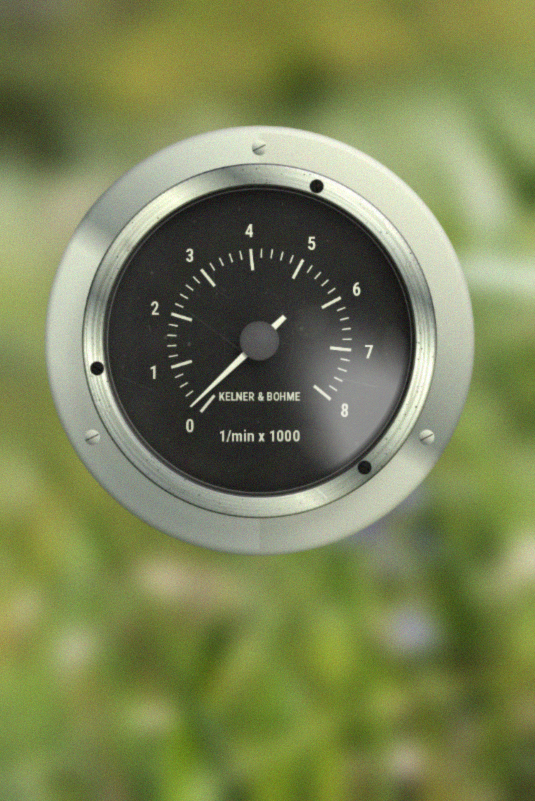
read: 200 rpm
